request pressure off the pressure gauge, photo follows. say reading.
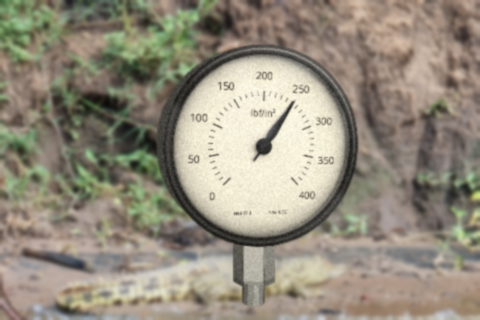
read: 250 psi
